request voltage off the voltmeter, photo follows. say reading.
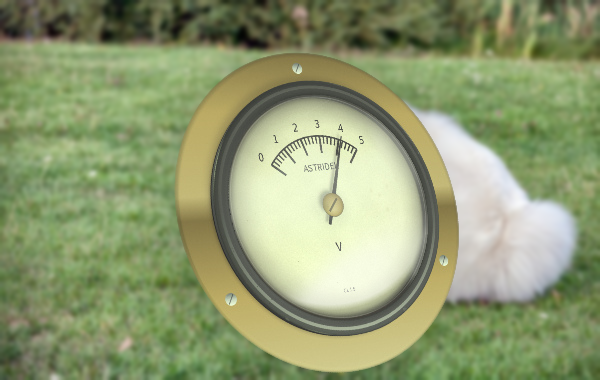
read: 4 V
